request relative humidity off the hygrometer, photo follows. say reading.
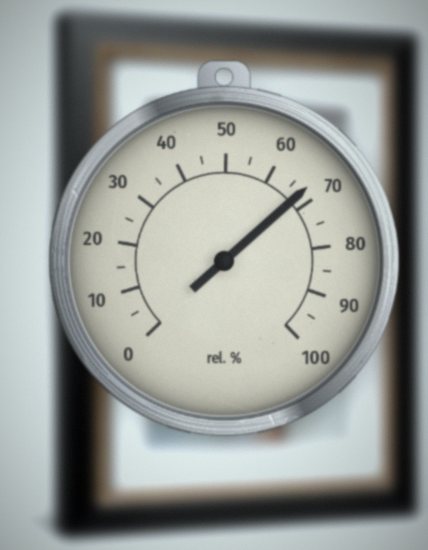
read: 67.5 %
